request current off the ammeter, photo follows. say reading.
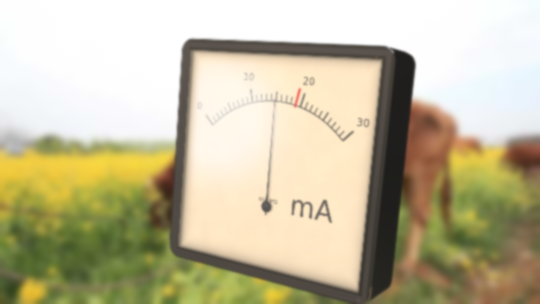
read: 15 mA
